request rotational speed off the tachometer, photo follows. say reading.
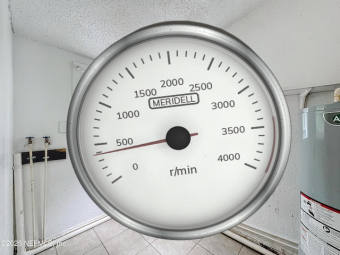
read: 400 rpm
